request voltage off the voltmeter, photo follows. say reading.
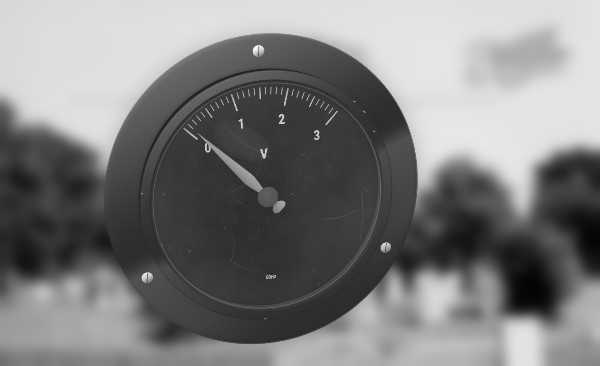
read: 0.1 V
